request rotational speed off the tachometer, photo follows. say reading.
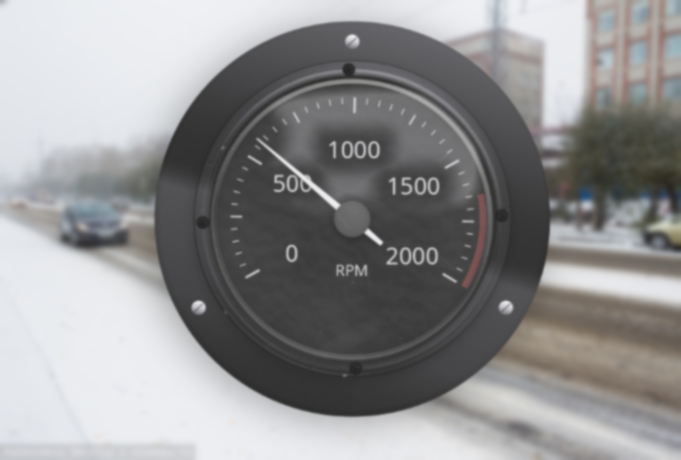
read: 575 rpm
